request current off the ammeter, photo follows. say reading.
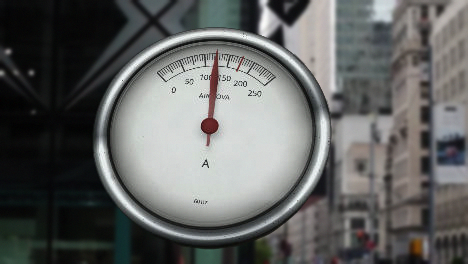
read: 125 A
